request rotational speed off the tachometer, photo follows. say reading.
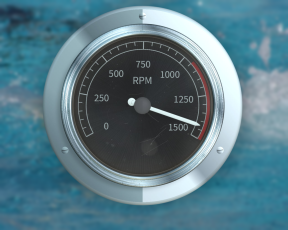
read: 1425 rpm
